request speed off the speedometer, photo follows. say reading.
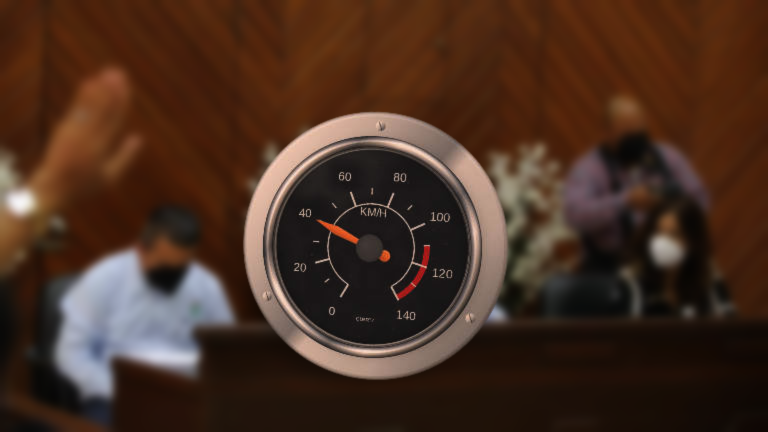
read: 40 km/h
